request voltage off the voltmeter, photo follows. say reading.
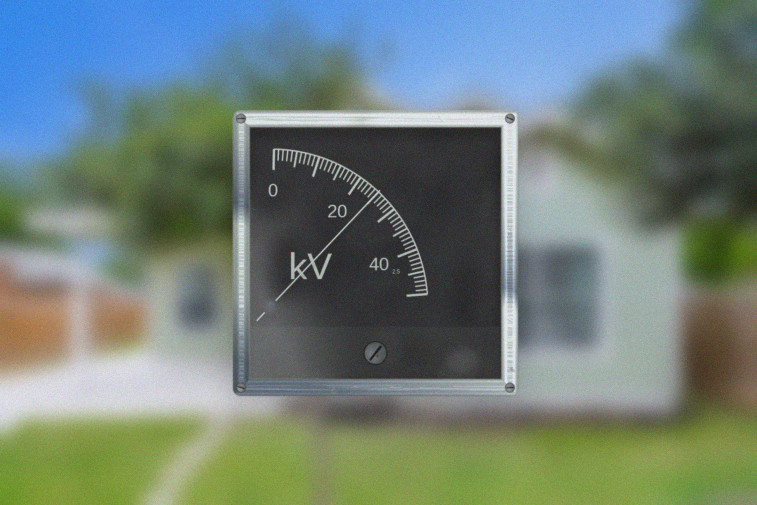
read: 25 kV
